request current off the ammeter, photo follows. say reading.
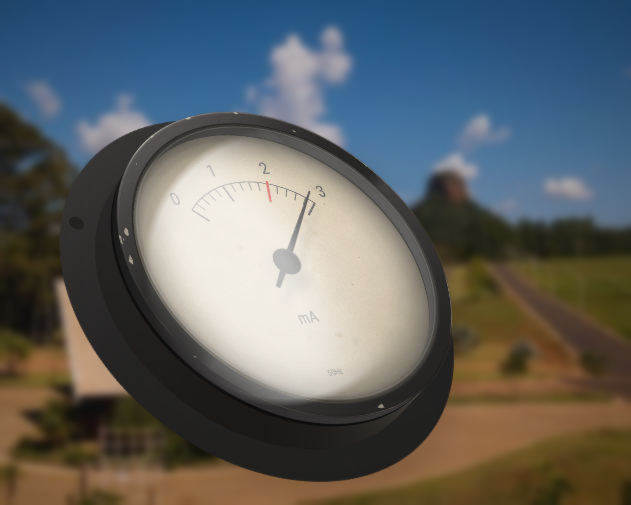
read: 2.8 mA
